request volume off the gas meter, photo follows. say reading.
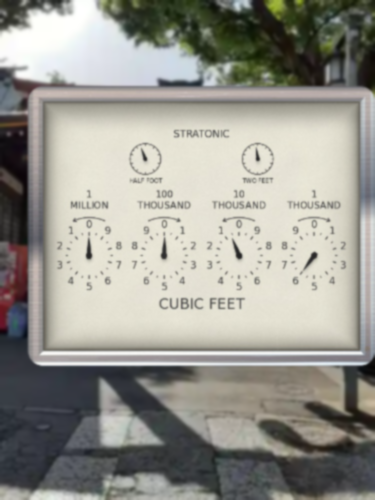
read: 600 ft³
